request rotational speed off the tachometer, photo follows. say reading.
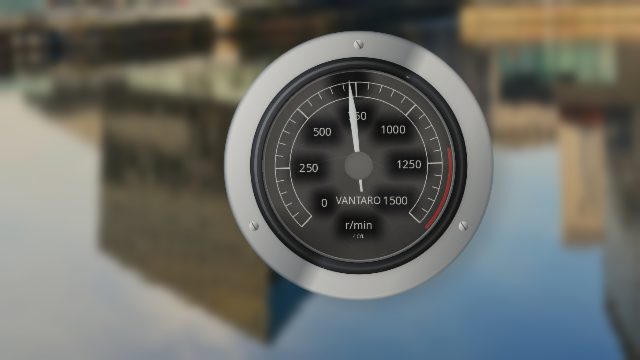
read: 725 rpm
